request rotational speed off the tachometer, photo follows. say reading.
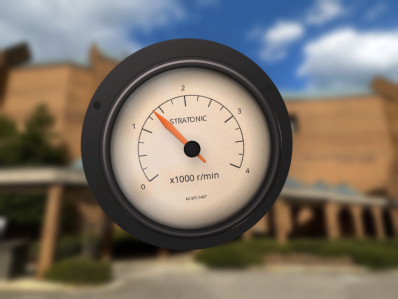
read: 1375 rpm
